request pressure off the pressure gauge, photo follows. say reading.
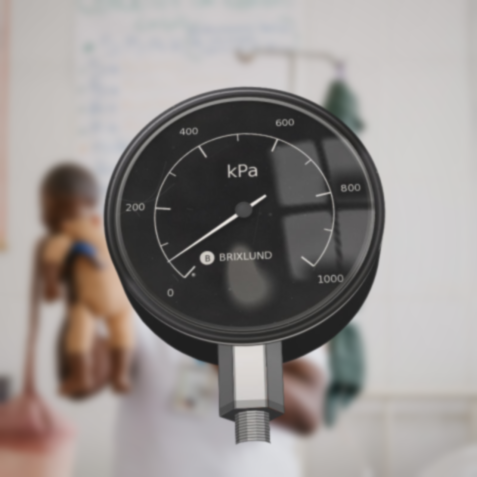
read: 50 kPa
